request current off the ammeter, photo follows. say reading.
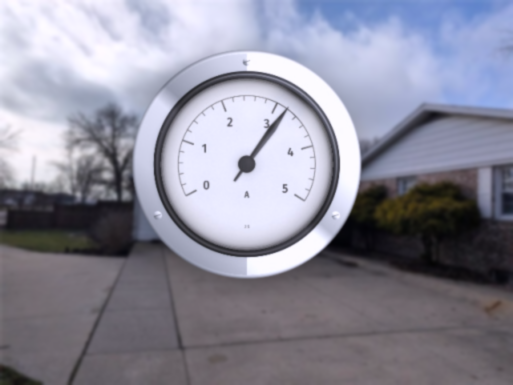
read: 3.2 A
